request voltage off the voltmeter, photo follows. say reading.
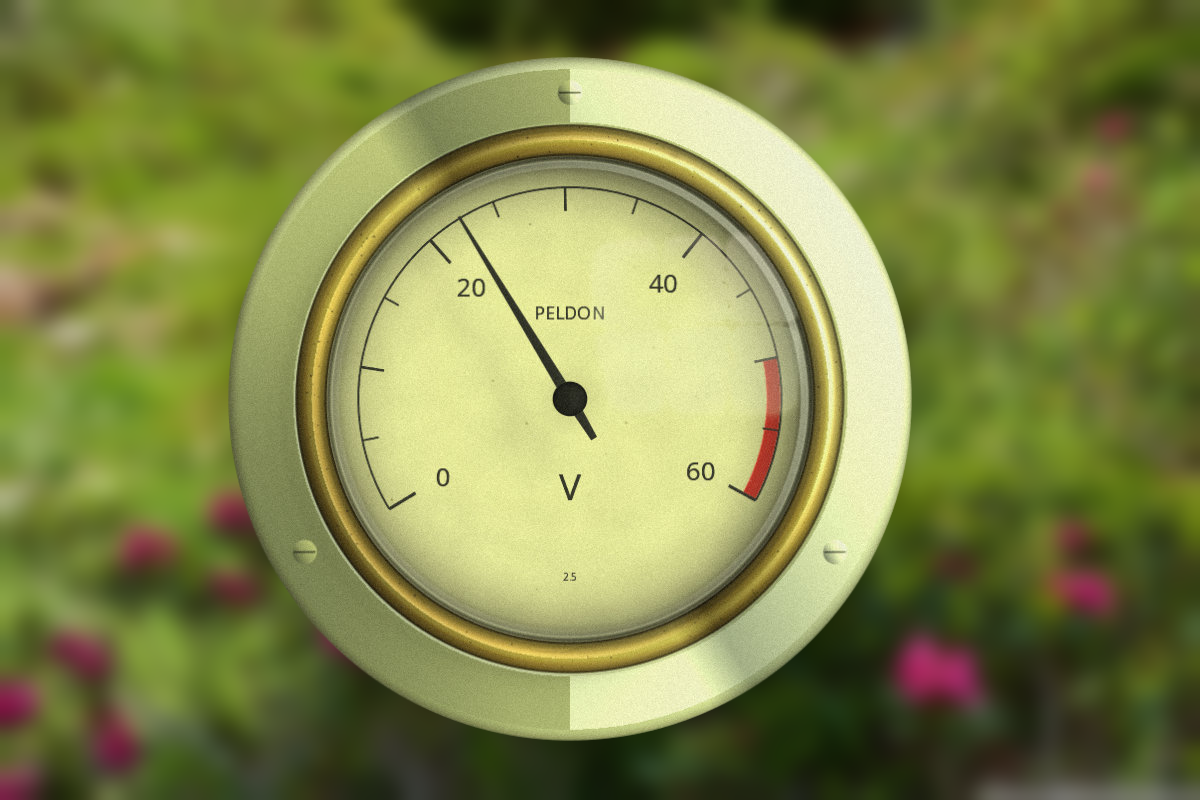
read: 22.5 V
